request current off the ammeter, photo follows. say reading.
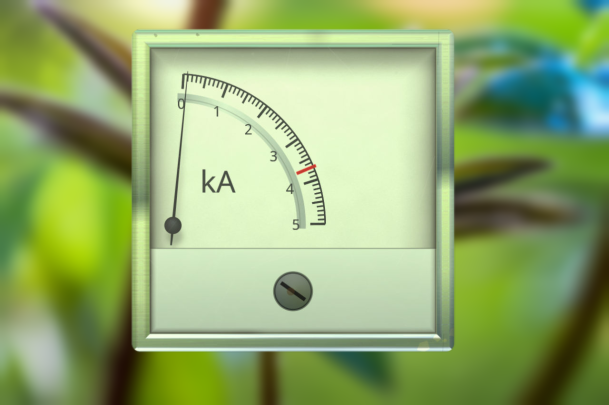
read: 0.1 kA
